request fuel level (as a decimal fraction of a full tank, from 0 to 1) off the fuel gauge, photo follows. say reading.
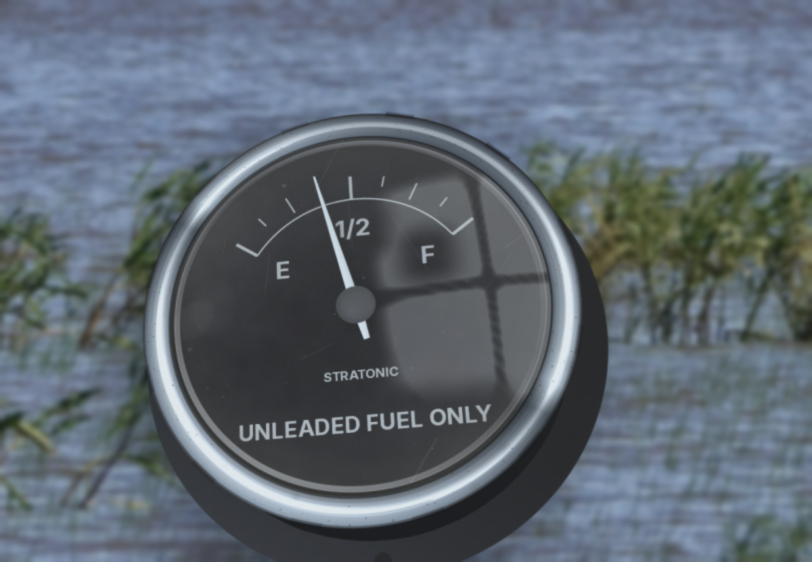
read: 0.375
